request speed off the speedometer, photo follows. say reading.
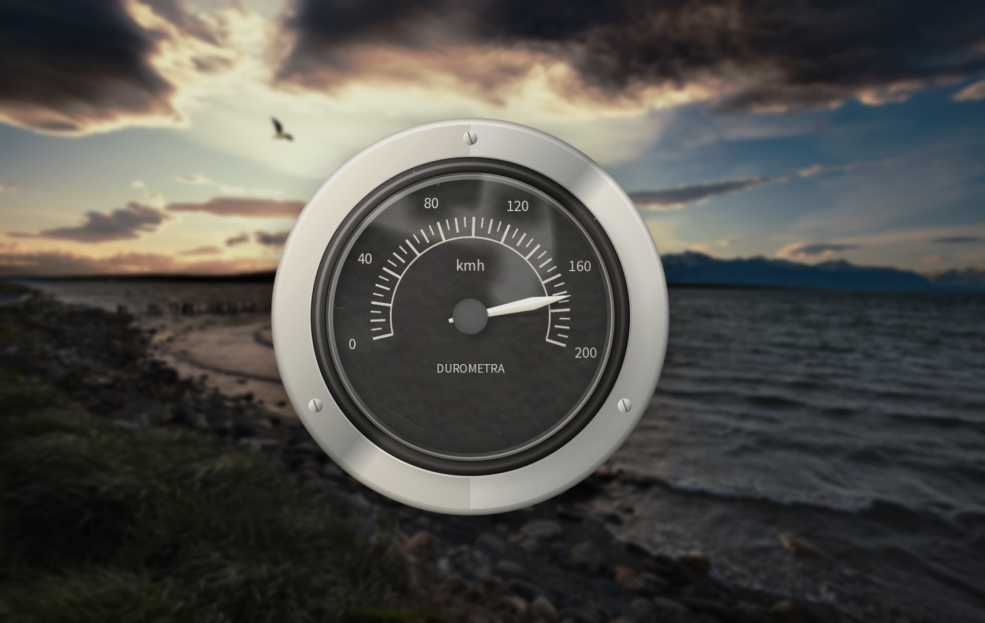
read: 172.5 km/h
